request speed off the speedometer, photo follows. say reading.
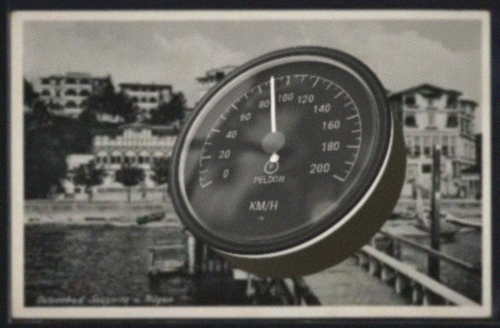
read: 90 km/h
